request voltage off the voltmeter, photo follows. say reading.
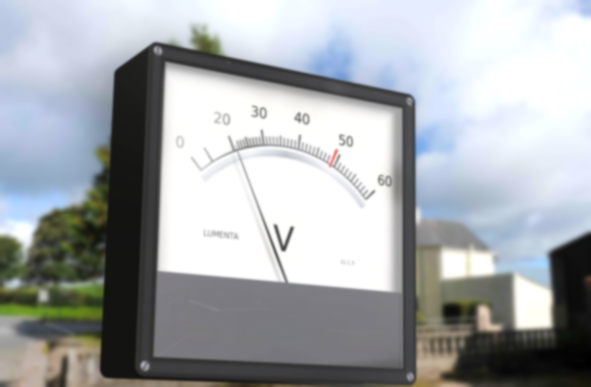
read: 20 V
